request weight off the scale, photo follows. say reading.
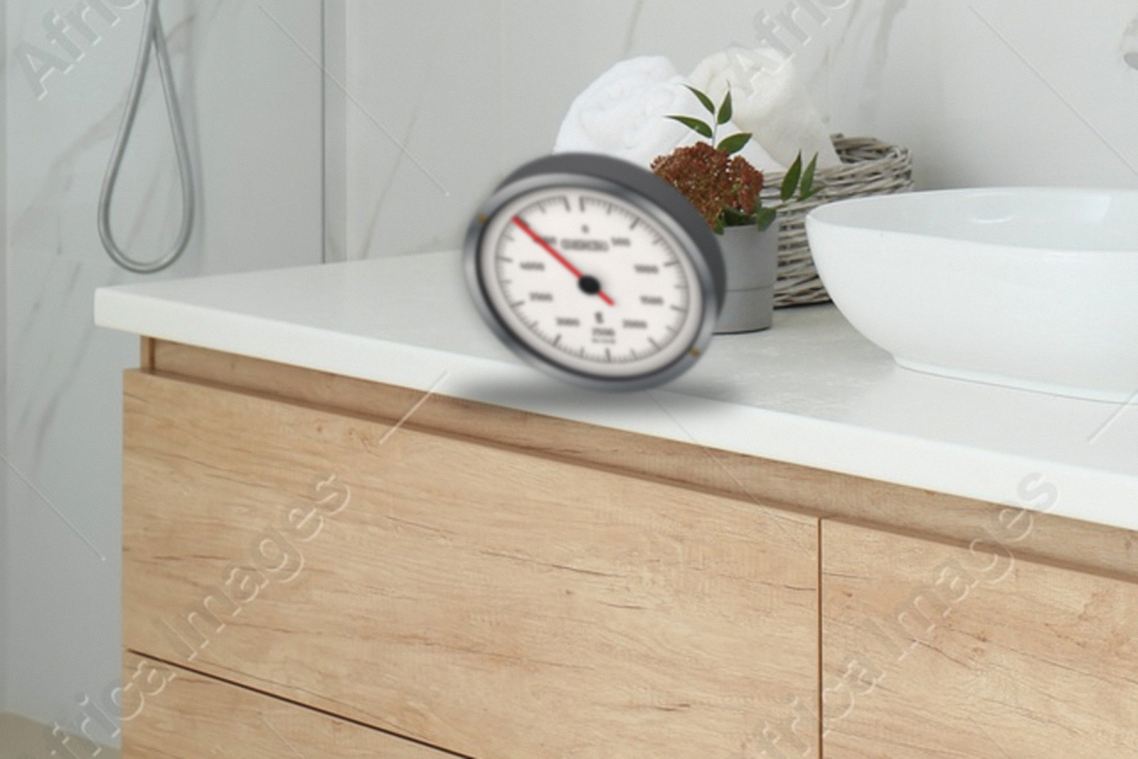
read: 4500 g
